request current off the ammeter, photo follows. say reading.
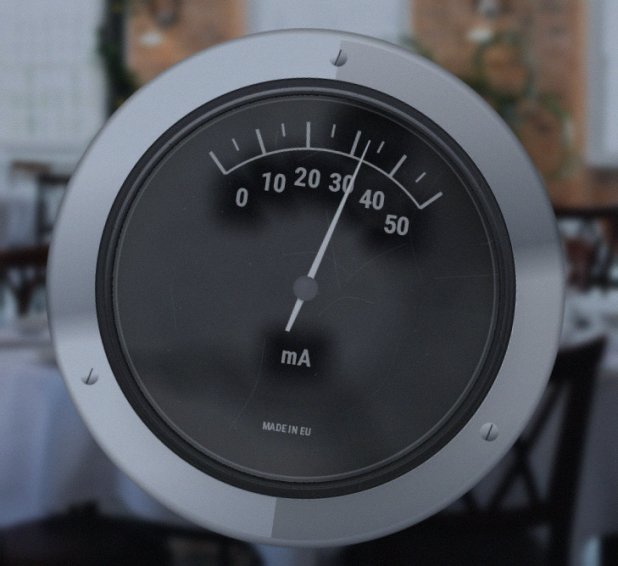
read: 32.5 mA
